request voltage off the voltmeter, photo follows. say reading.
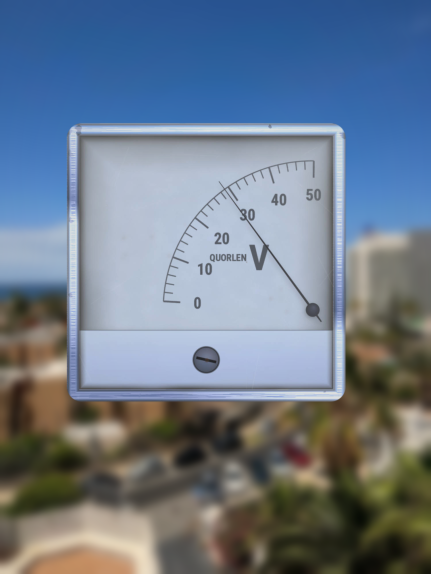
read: 29 V
